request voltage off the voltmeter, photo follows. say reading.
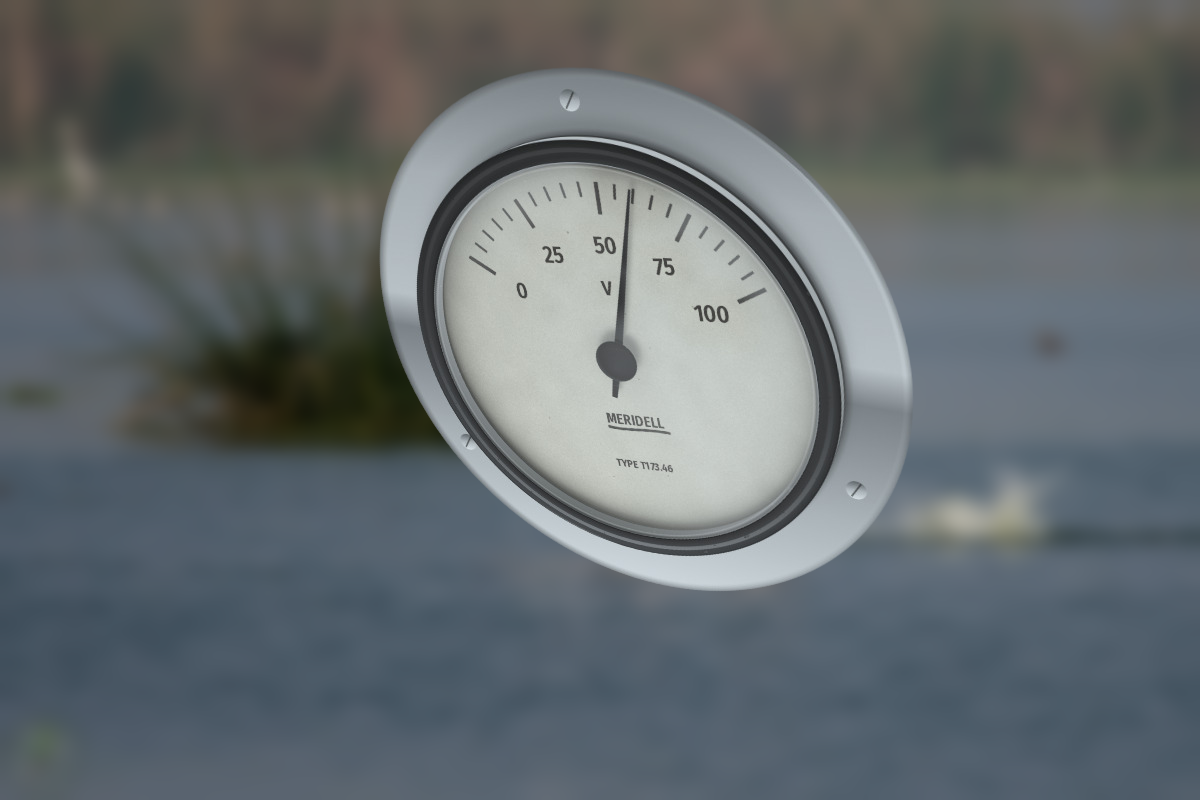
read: 60 V
